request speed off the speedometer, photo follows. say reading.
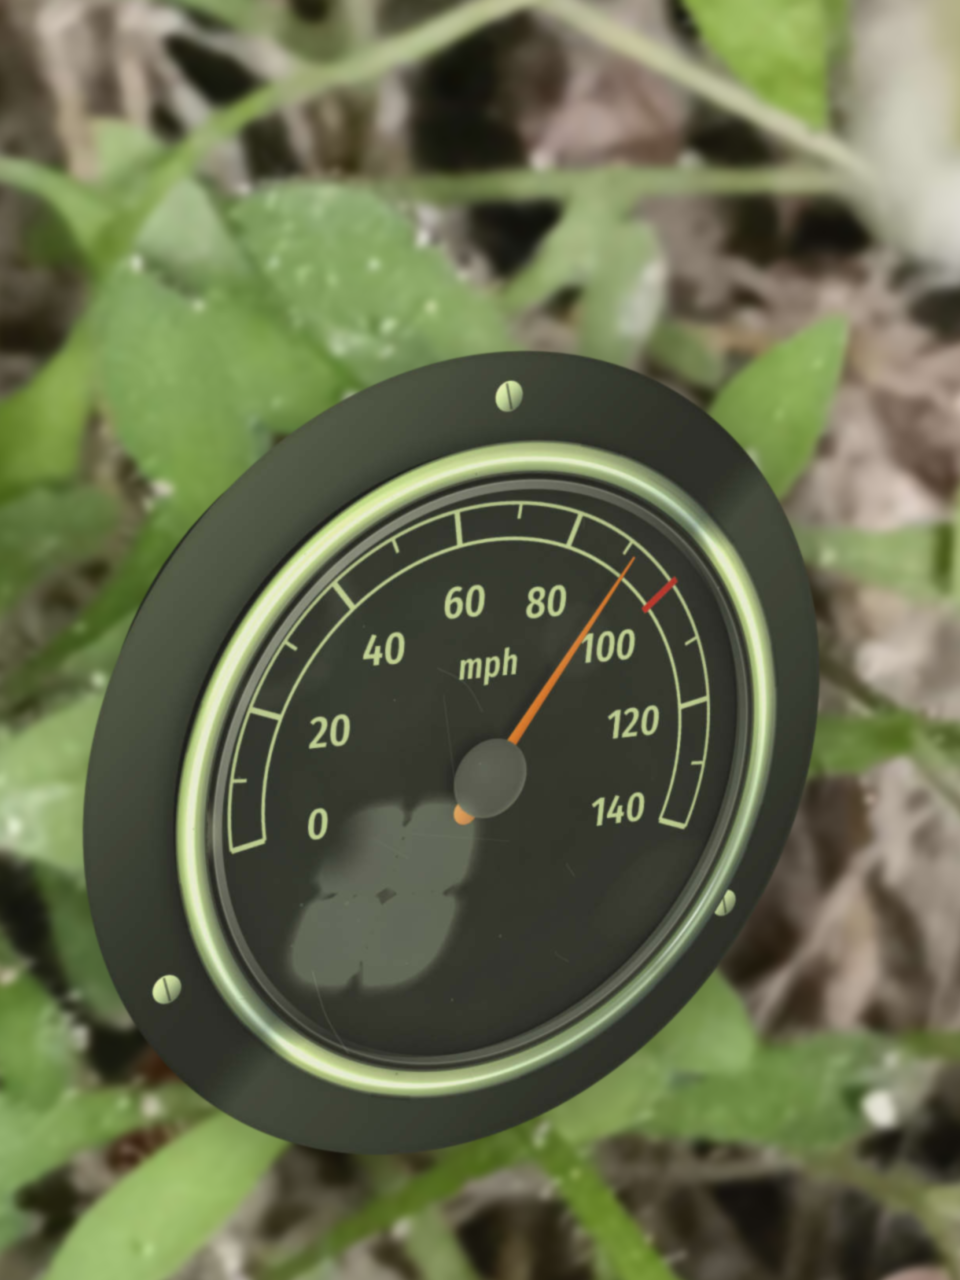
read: 90 mph
